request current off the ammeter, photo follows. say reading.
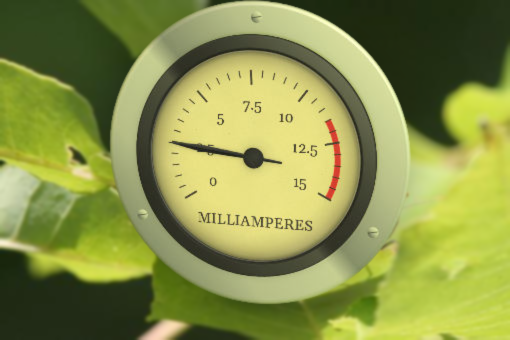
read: 2.5 mA
